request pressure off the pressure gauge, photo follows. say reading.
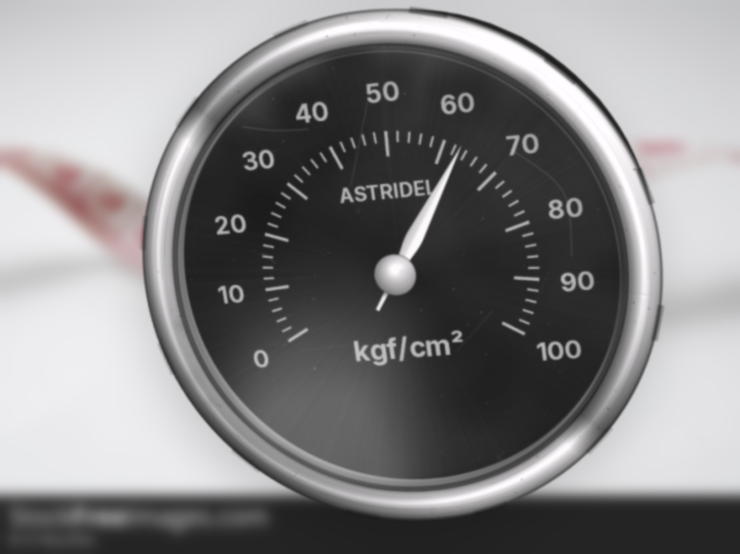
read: 63 kg/cm²
